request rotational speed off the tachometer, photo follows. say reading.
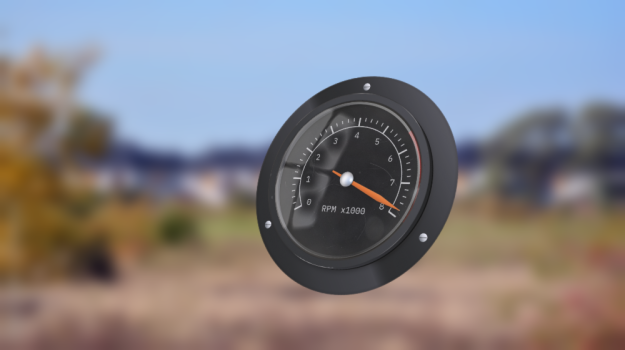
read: 7800 rpm
